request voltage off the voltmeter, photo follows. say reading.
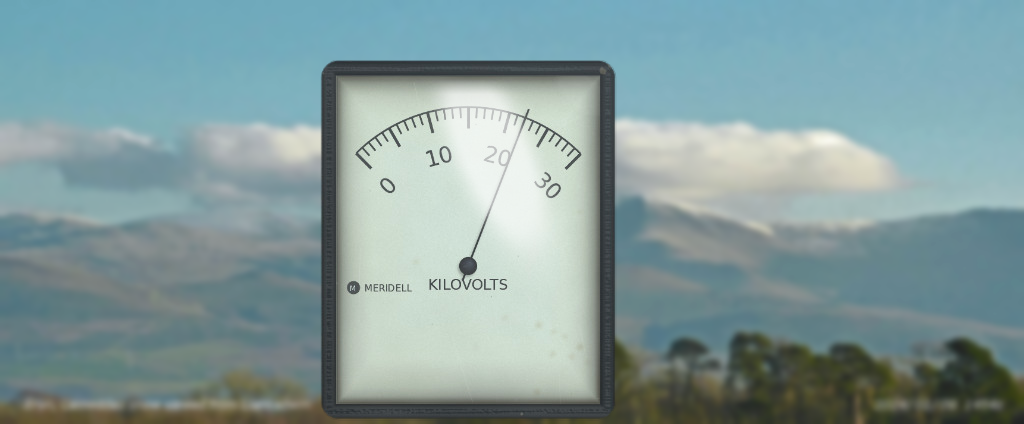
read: 22 kV
